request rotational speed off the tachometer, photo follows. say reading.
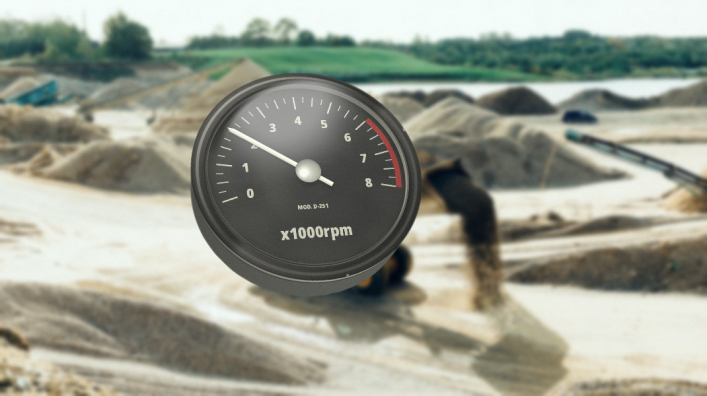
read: 2000 rpm
